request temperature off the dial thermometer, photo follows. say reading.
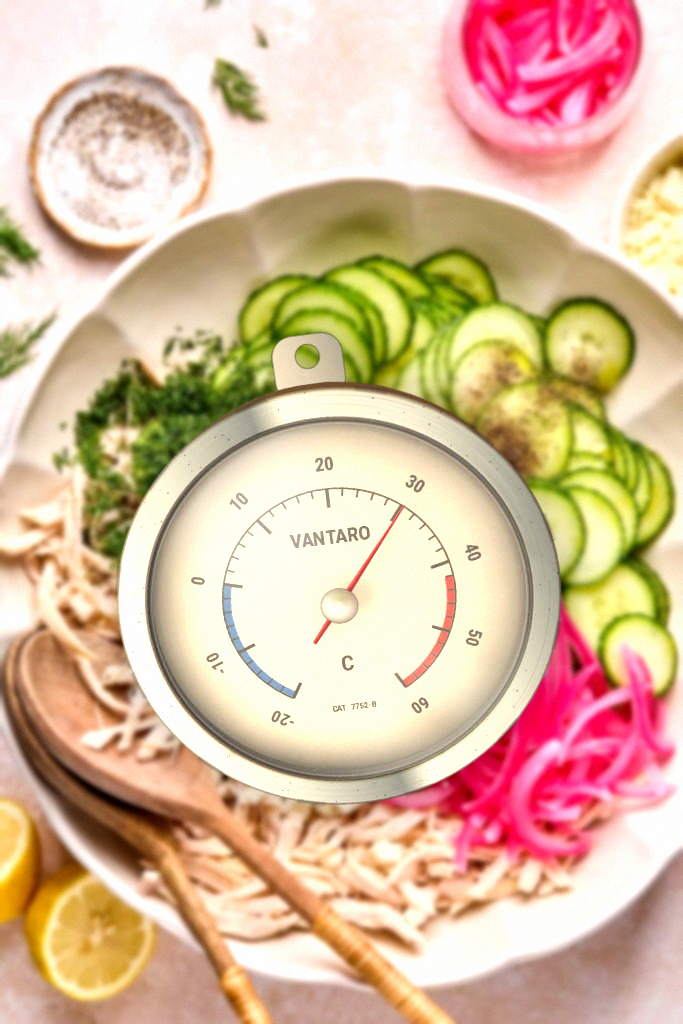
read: 30 °C
